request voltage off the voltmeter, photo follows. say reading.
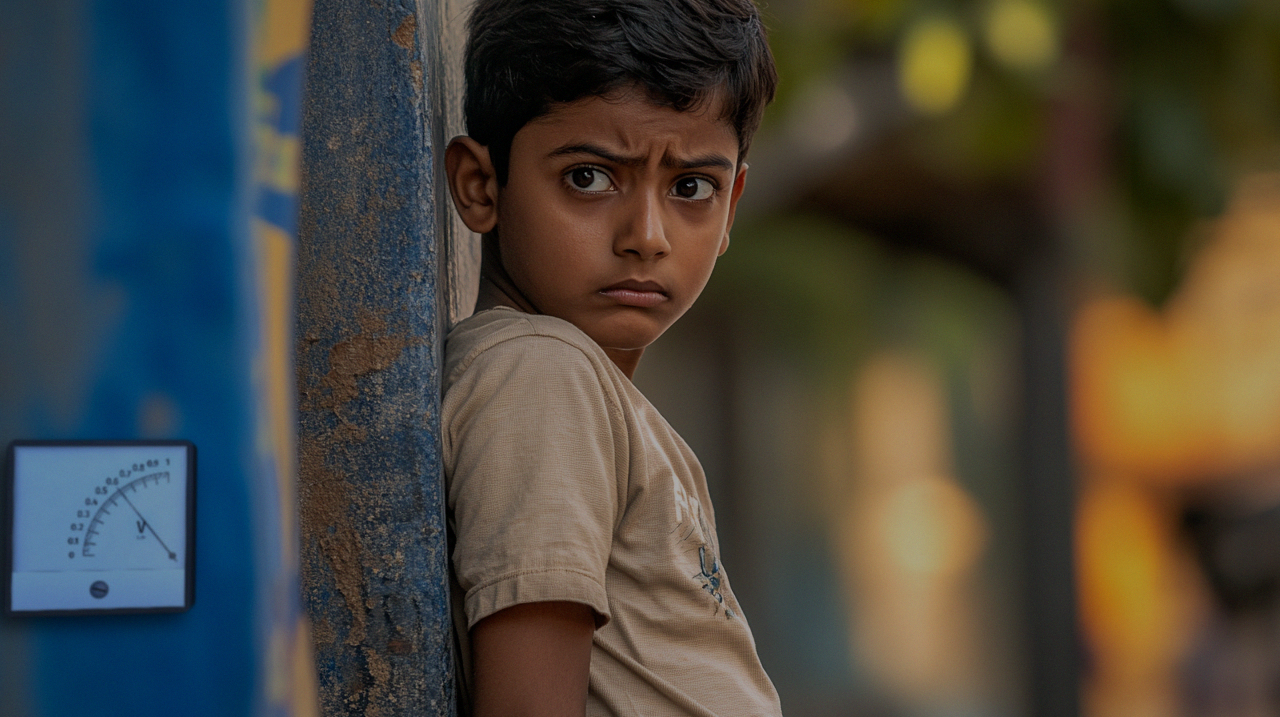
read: 0.6 V
